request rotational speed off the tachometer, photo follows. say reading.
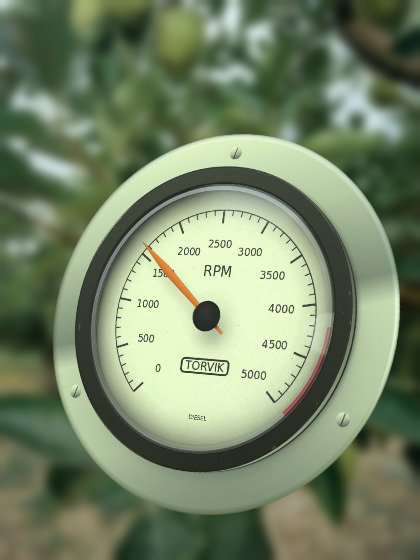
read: 1600 rpm
